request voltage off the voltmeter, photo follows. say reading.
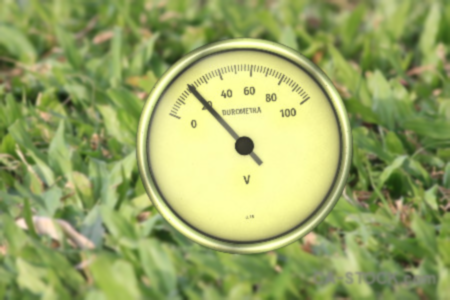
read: 20 V
